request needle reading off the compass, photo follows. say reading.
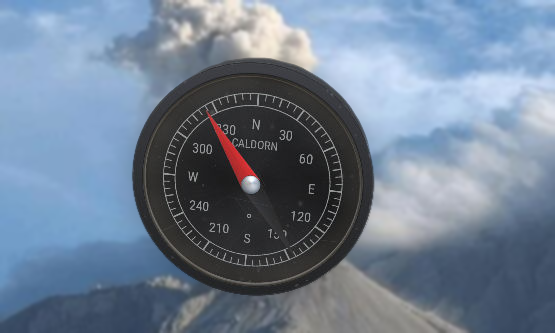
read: 325 °
